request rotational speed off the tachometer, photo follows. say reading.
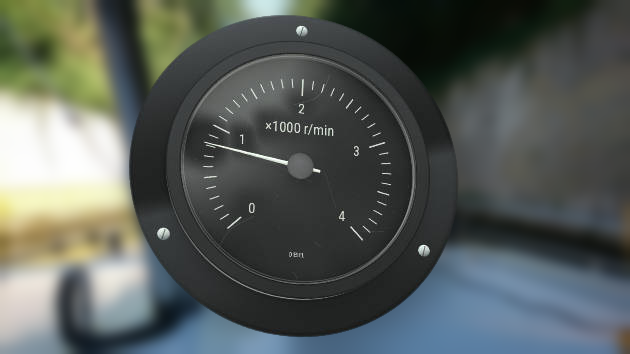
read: 800 rpm
